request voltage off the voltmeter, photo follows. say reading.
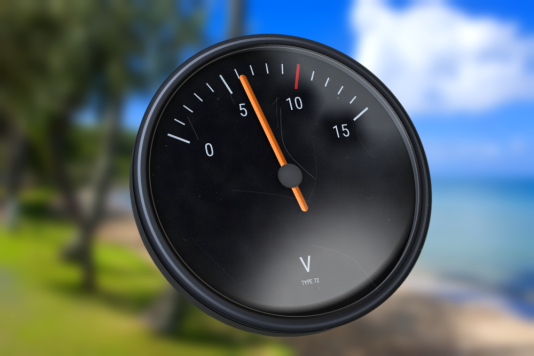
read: 6 V
